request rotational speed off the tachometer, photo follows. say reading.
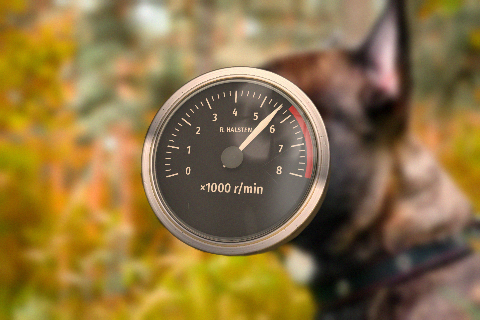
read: 5600 rpm
